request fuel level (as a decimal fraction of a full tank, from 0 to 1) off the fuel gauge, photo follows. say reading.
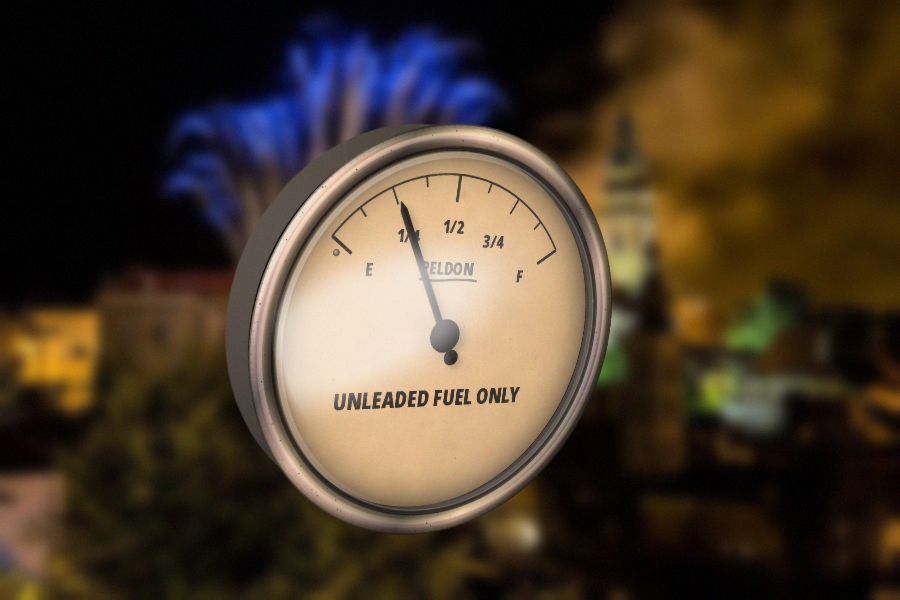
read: 0.25
